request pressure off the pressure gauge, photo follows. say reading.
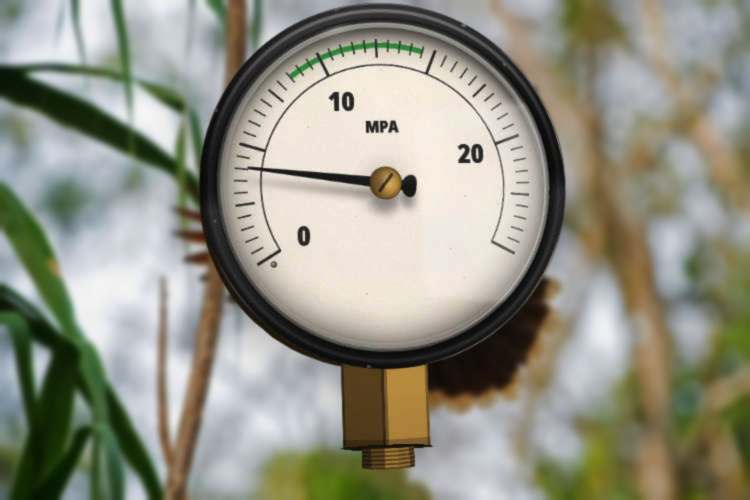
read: 4 MPa
